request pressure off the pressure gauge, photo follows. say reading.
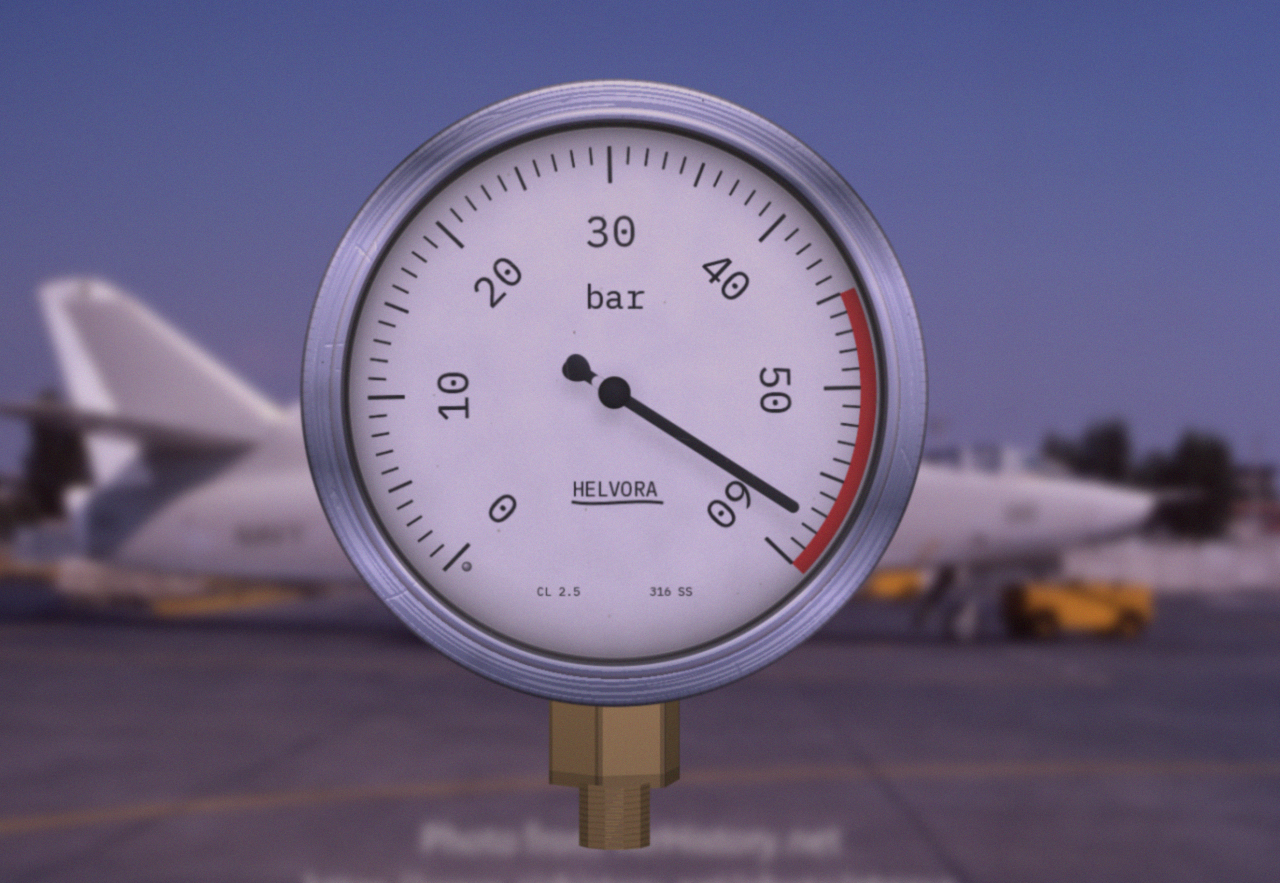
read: 57.5 bar
